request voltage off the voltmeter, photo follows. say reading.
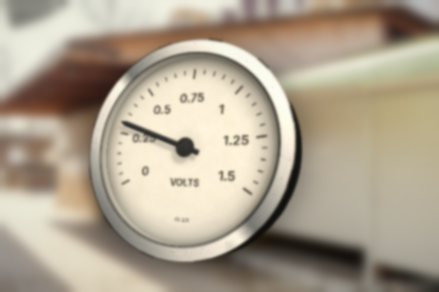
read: 0.3 V
